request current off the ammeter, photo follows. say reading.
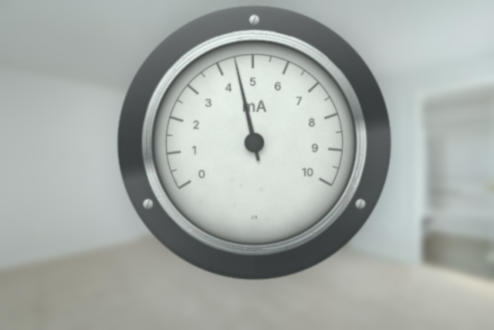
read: 4.5 mA
